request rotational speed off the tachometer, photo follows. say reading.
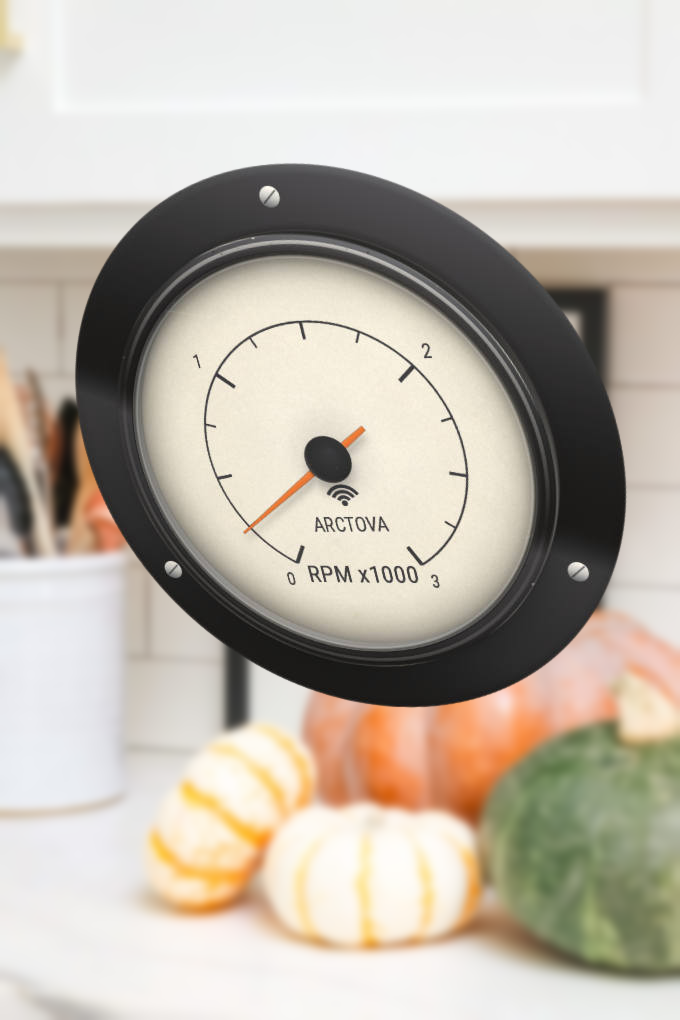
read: 250 rpm
